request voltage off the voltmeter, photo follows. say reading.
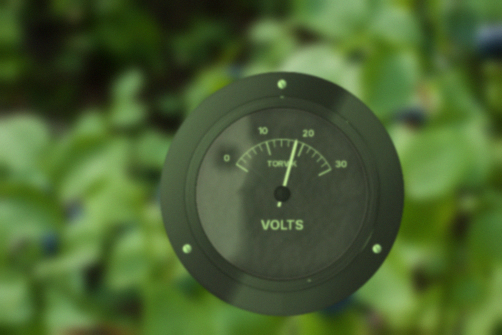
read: 18 V
